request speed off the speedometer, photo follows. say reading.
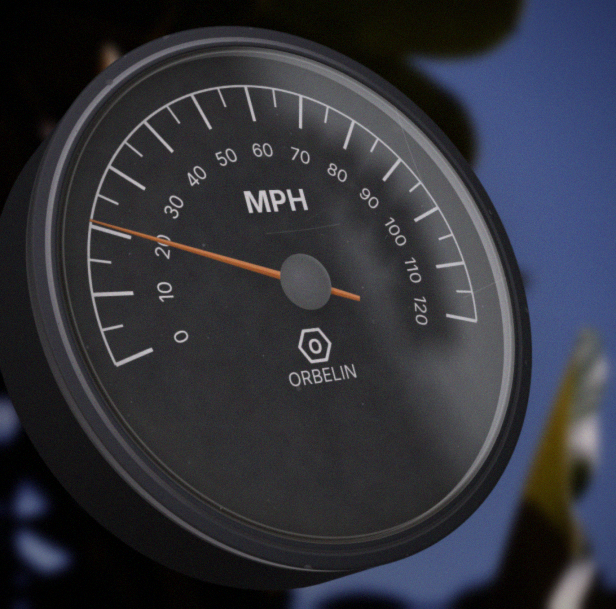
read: 20 mph
